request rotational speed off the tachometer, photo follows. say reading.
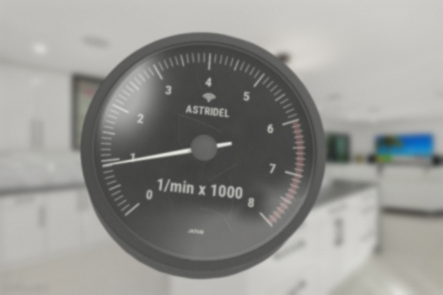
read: 900 rpm
